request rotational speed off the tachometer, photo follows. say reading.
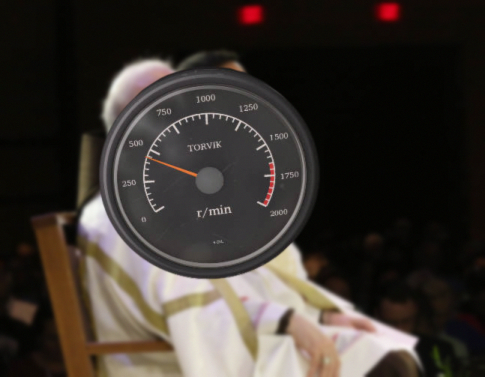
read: 450 rpm
